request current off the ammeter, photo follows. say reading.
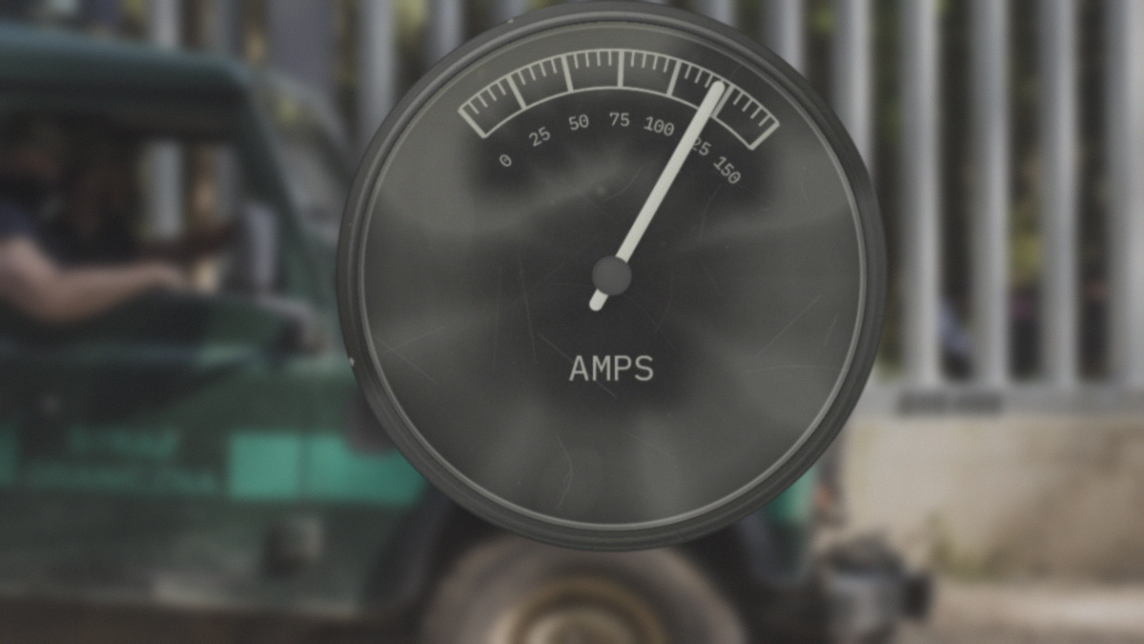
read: 120 A
